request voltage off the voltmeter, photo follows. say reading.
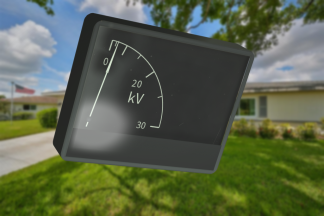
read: 5 kV
